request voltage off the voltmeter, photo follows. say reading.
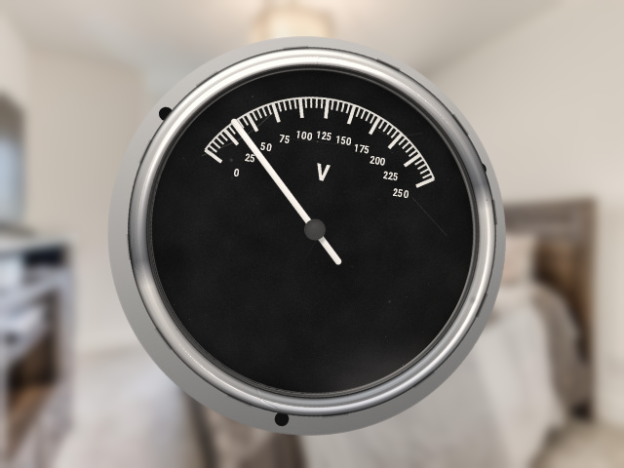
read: 35 V
